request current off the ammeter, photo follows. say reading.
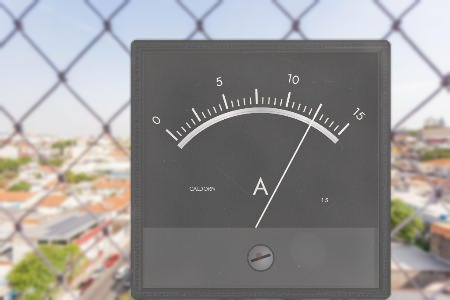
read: 12.5 A
